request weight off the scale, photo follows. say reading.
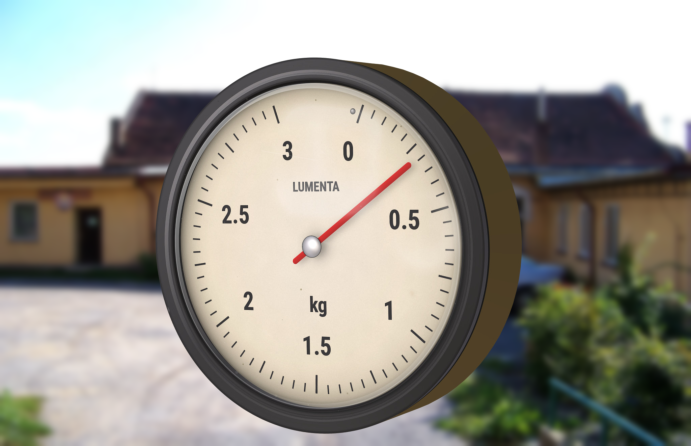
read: 0.3 kg
